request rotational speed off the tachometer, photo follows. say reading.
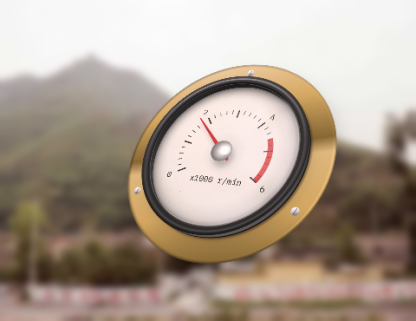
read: 1800 rpm
